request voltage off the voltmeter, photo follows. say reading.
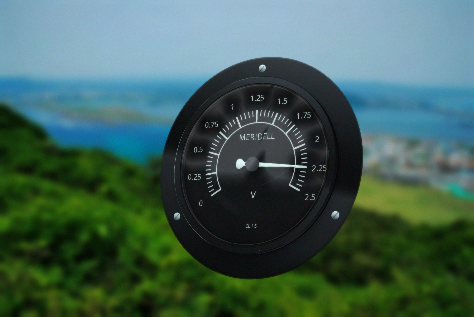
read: 2.25 V
